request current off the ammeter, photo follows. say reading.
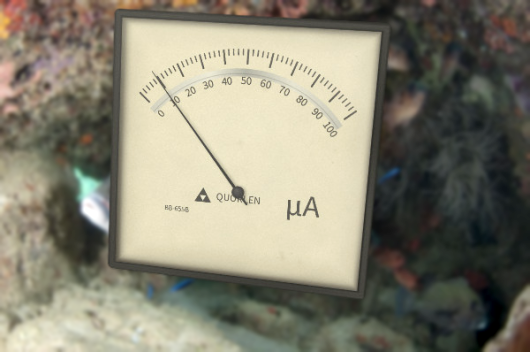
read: 10 µA
